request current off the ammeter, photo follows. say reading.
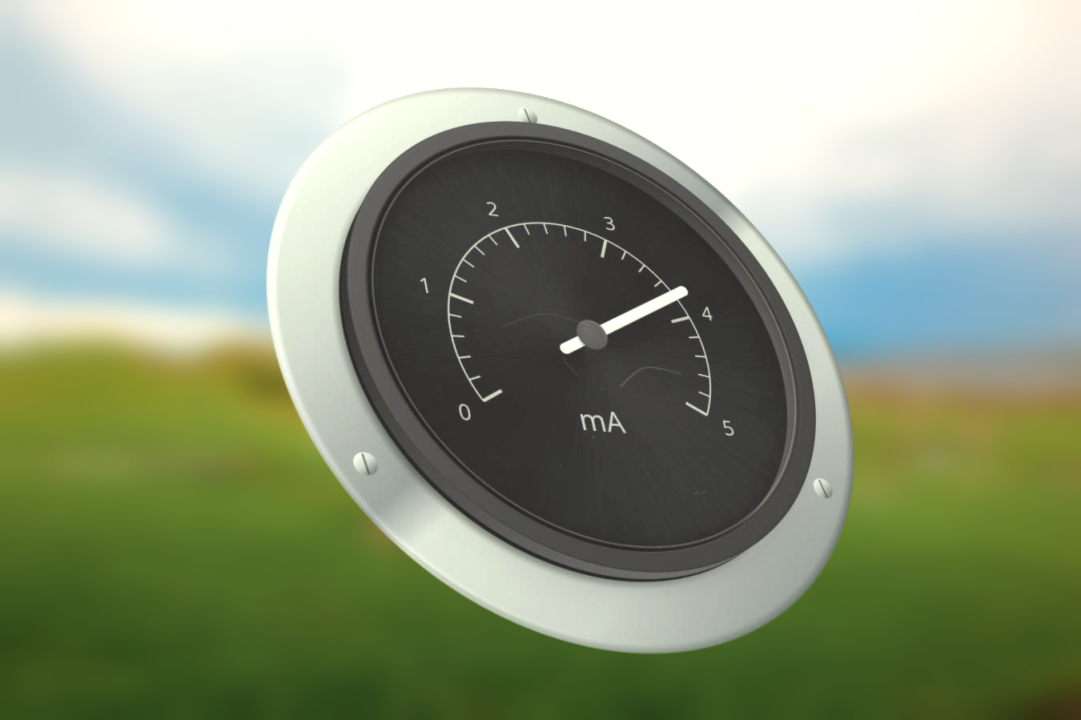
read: 3.8 mA
